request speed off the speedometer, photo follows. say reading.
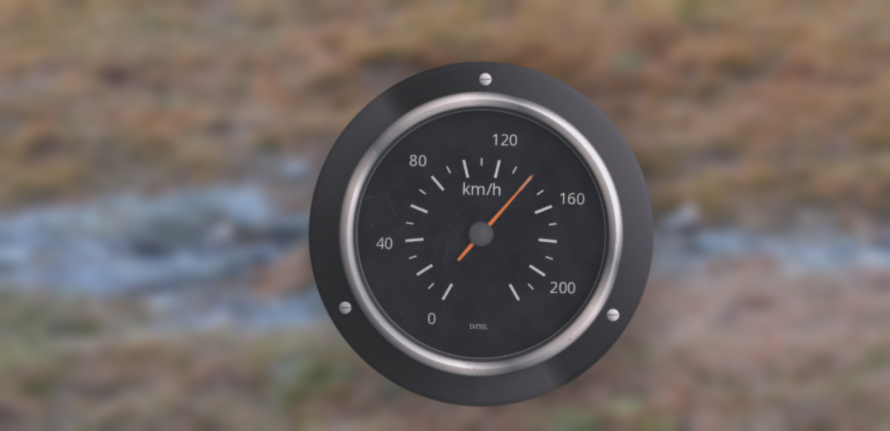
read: 140 km/h
